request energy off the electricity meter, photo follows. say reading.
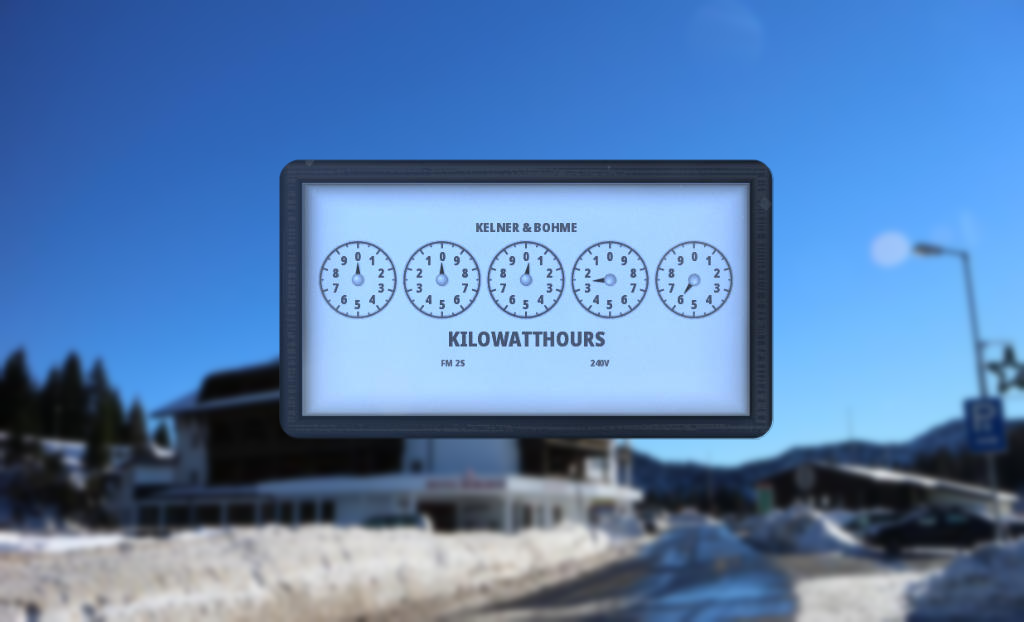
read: 26 kWh
